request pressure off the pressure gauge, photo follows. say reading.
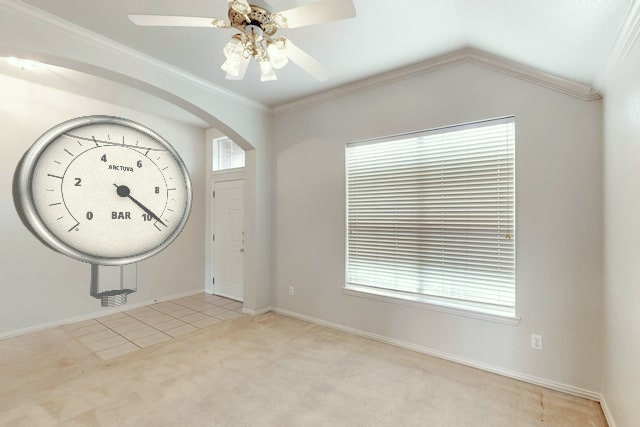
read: 9.75 bar
